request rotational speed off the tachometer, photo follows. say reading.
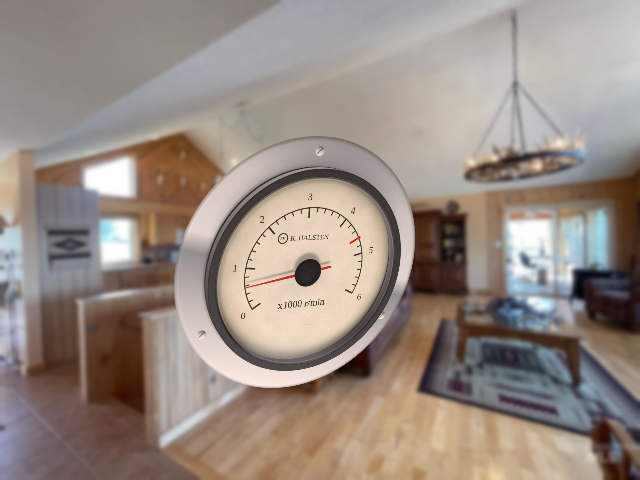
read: 600 rpm
